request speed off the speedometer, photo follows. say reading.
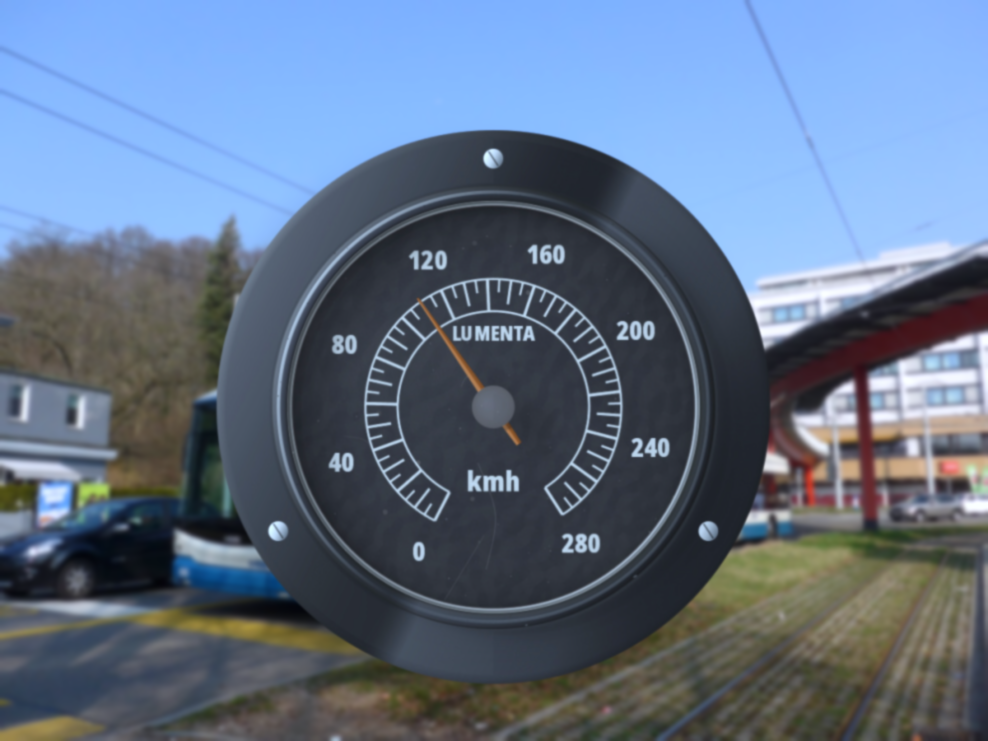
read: 110 km/h
